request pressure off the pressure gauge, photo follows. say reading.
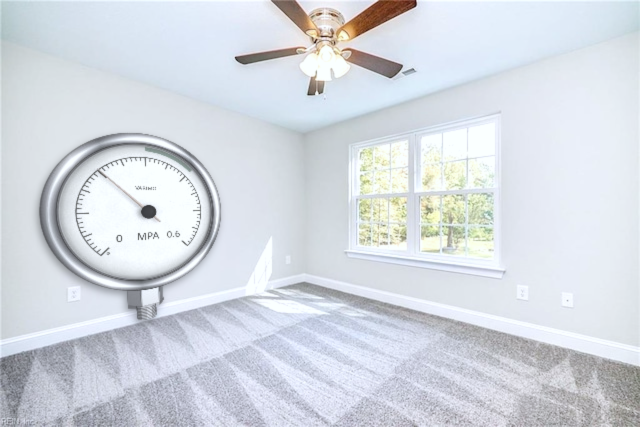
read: 0.2 MPa
